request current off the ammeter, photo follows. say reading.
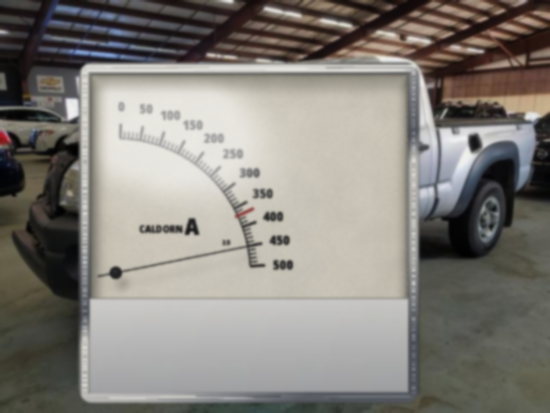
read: 450 A
